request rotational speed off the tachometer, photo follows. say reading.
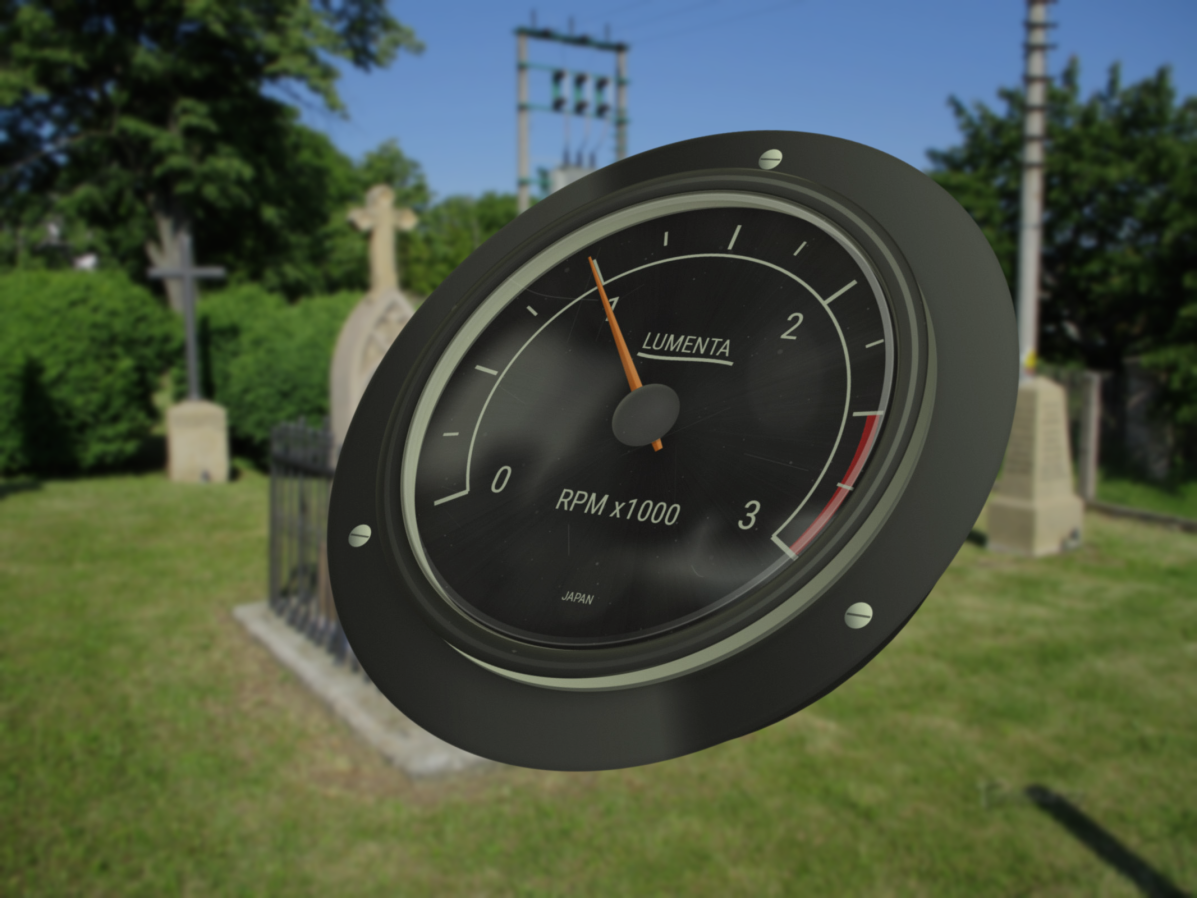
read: 1000 rpm
